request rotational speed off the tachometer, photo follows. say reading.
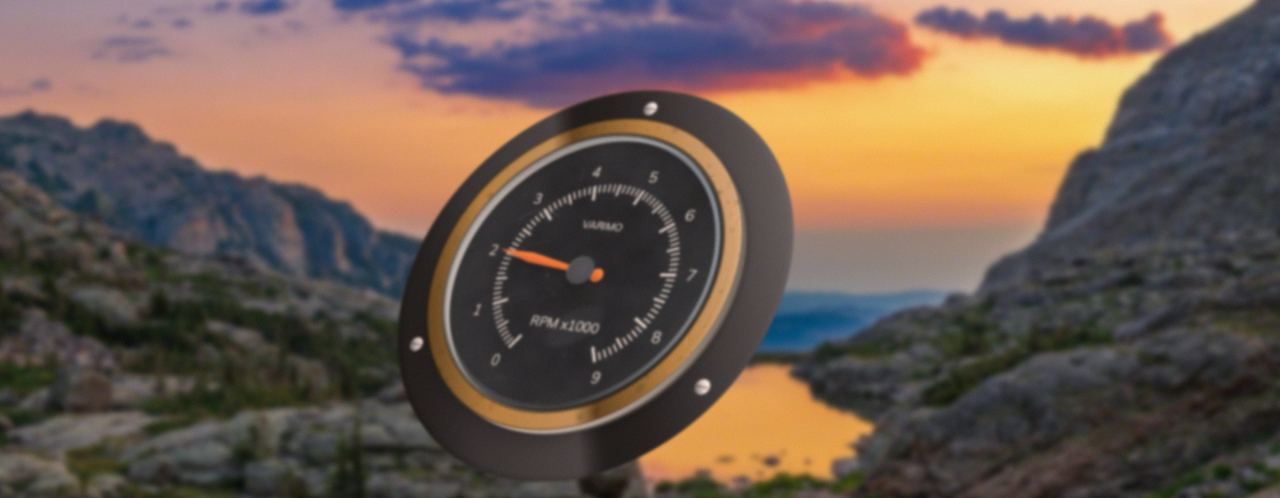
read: 2000 rpm
